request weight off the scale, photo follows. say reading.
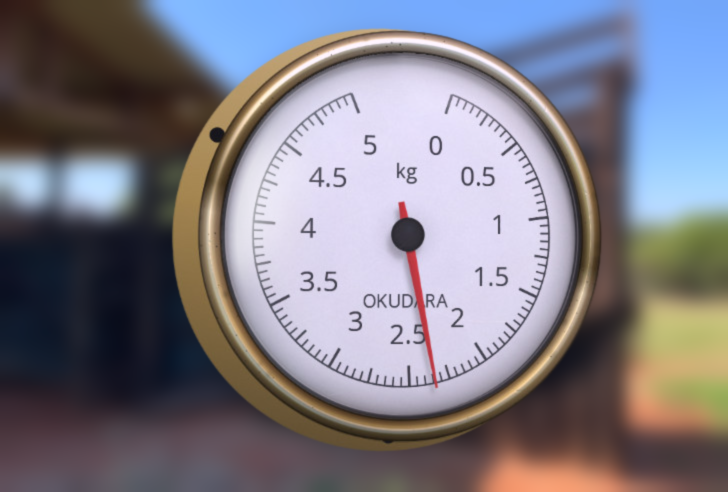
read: 2.35 kg
